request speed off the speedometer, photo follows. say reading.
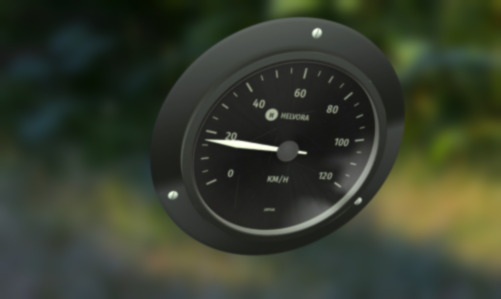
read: 17.5 km/h
